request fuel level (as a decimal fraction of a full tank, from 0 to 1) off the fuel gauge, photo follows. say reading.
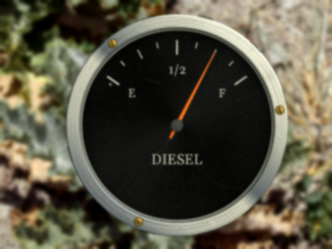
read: 0.75
